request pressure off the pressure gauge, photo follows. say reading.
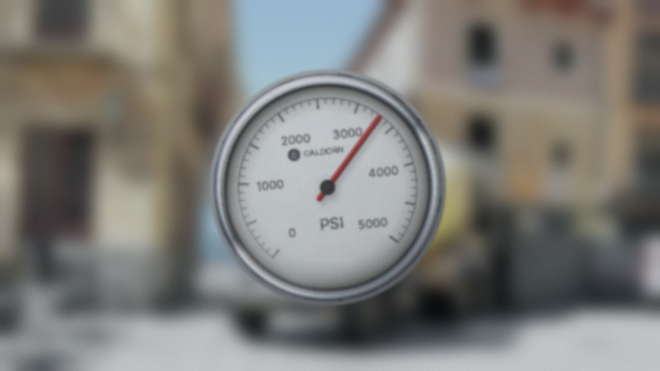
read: 3300 psi
